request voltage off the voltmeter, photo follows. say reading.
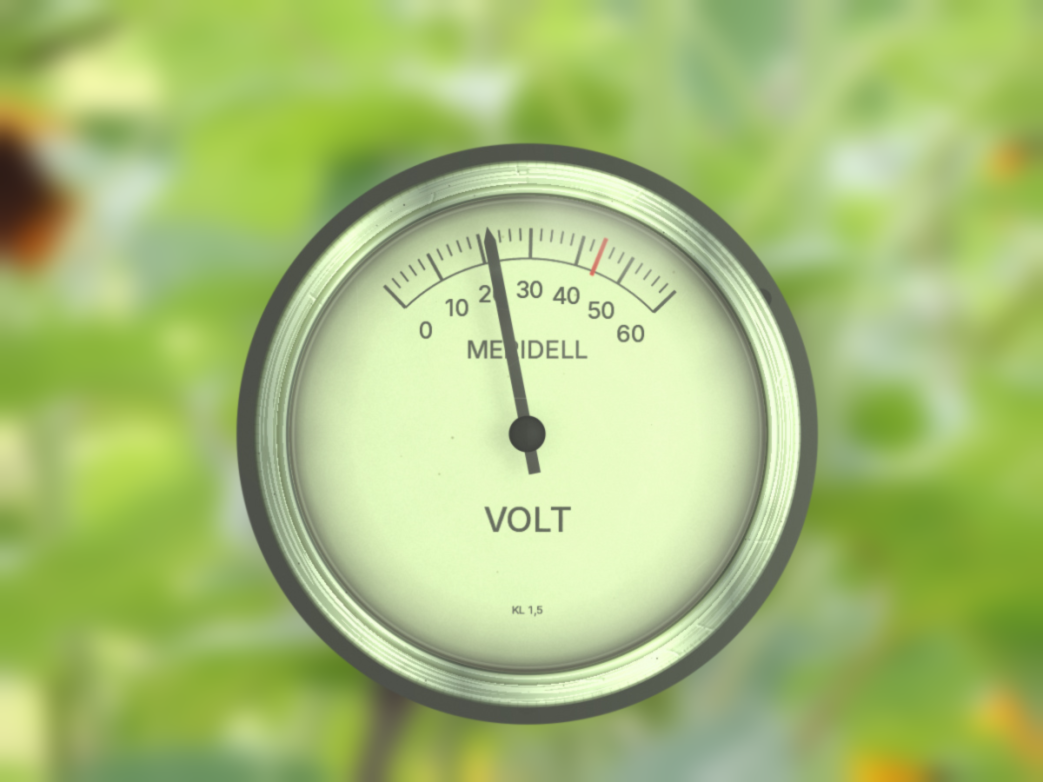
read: 22 V
